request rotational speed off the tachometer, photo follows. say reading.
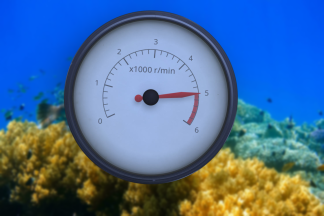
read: 5000 rpm
